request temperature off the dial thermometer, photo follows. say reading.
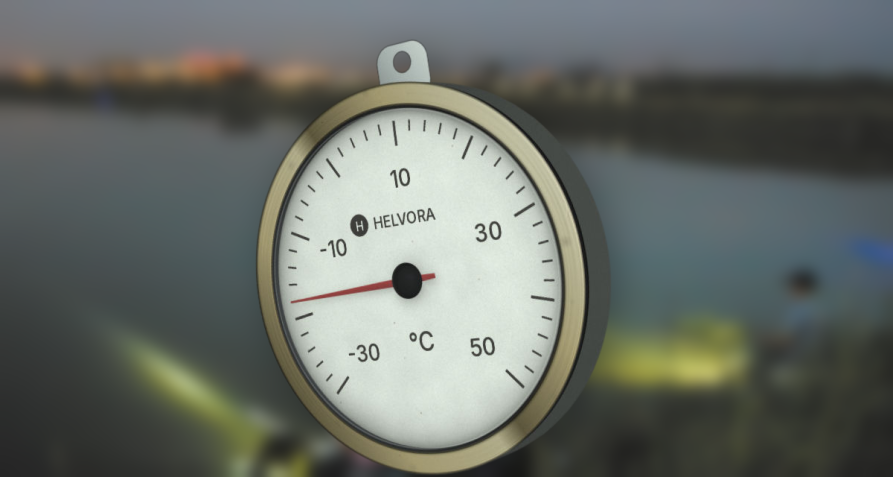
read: -18 °C
